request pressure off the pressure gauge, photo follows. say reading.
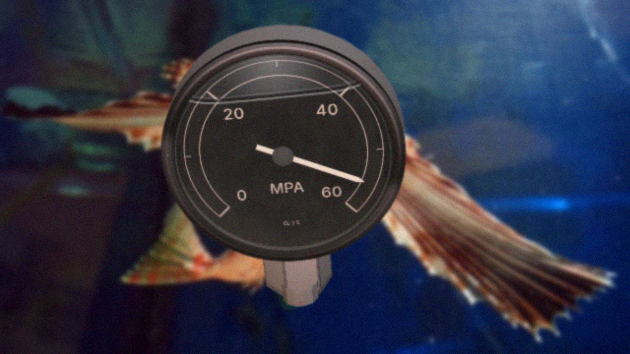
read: 55 MPa
